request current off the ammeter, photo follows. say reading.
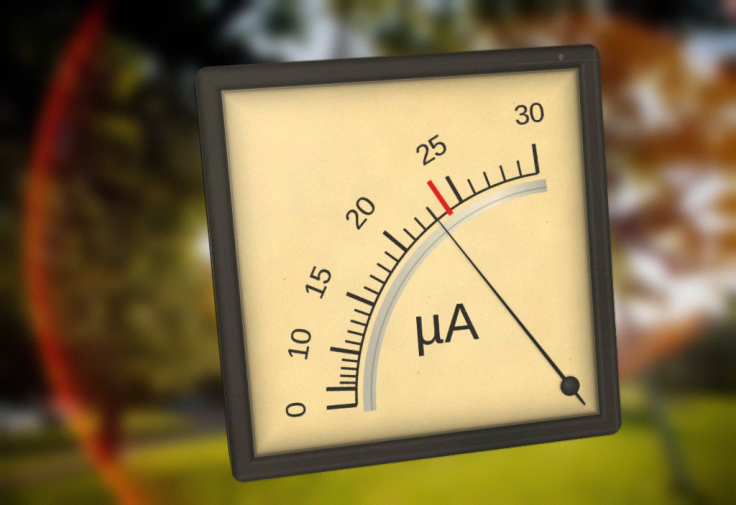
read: 23 µA
